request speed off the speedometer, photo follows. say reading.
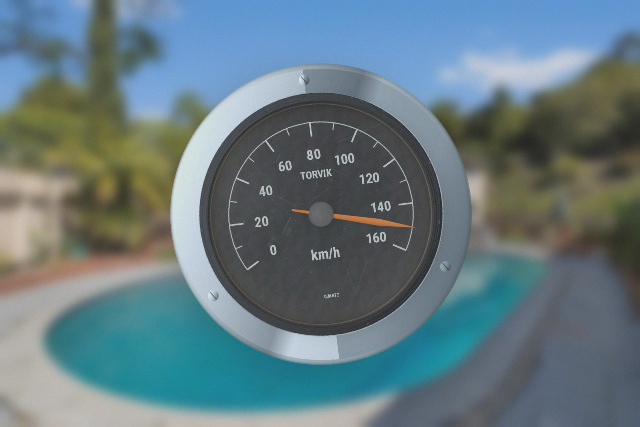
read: 150 km/h
